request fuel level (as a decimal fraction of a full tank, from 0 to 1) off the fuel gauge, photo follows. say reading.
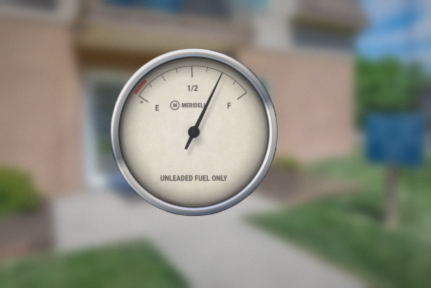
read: 0.75
